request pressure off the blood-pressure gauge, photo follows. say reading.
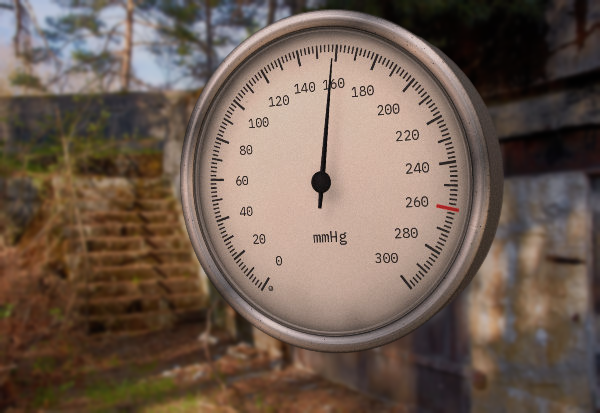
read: 160 mmHg
